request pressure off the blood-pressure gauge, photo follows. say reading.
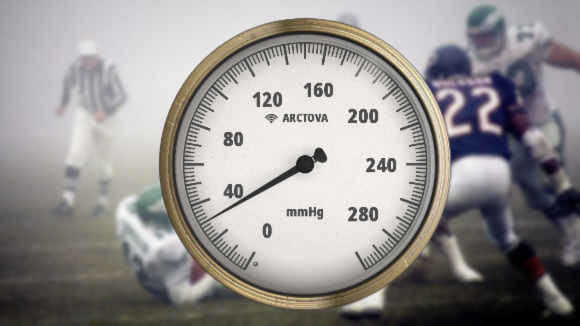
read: 30 mmHg
